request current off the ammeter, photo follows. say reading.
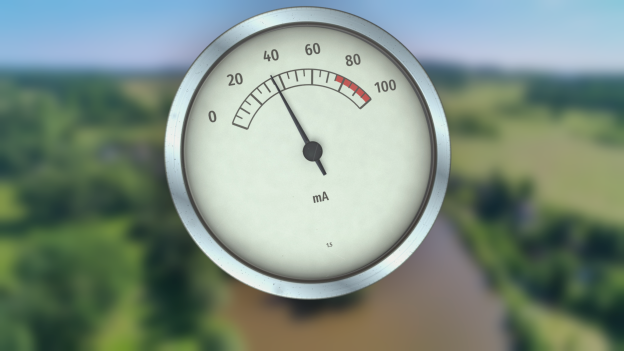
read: 35 mA
